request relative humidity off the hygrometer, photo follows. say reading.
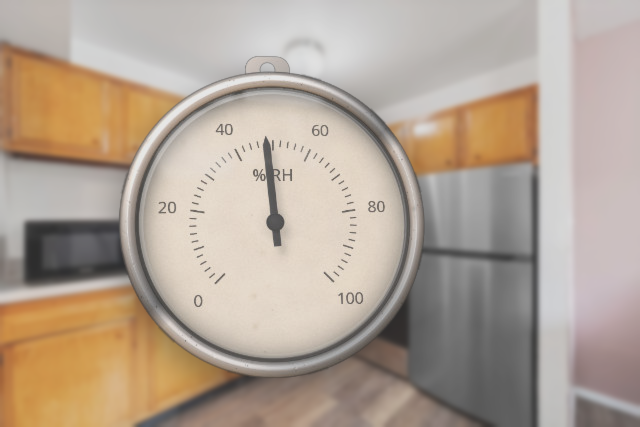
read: 48 %
